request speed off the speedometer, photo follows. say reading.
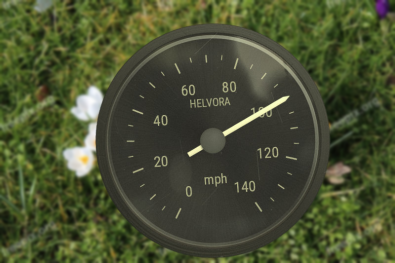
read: 100 mph
